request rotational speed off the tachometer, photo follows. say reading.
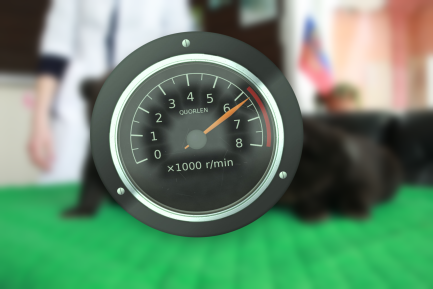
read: 6250 rpm
